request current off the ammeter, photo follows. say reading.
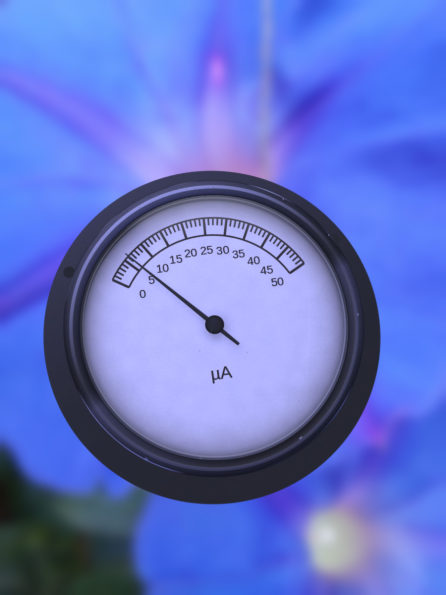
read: 6 µA
